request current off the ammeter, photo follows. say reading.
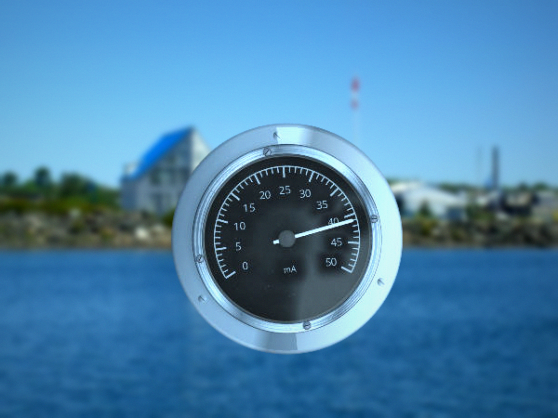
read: 41 mA
